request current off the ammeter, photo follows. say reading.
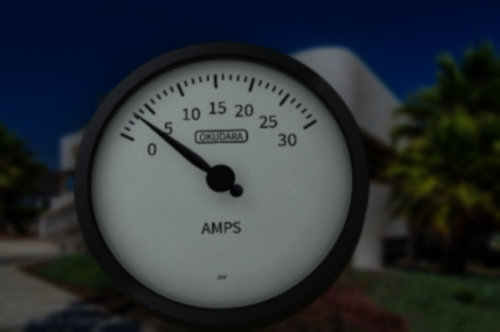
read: 3 A
